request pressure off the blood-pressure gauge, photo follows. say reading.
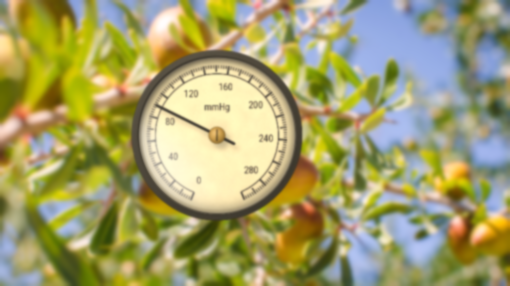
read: 90 mmHg
